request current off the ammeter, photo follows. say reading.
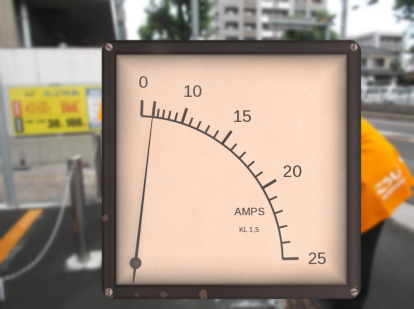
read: 5 A
